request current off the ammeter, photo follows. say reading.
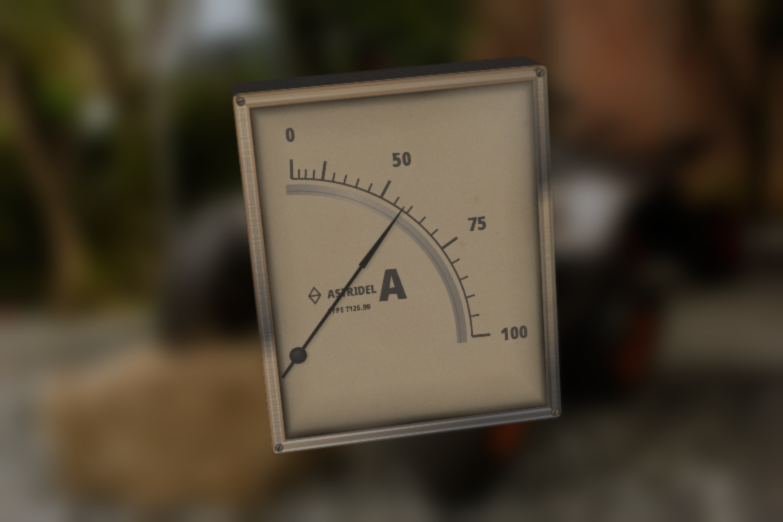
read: 57.5 A
